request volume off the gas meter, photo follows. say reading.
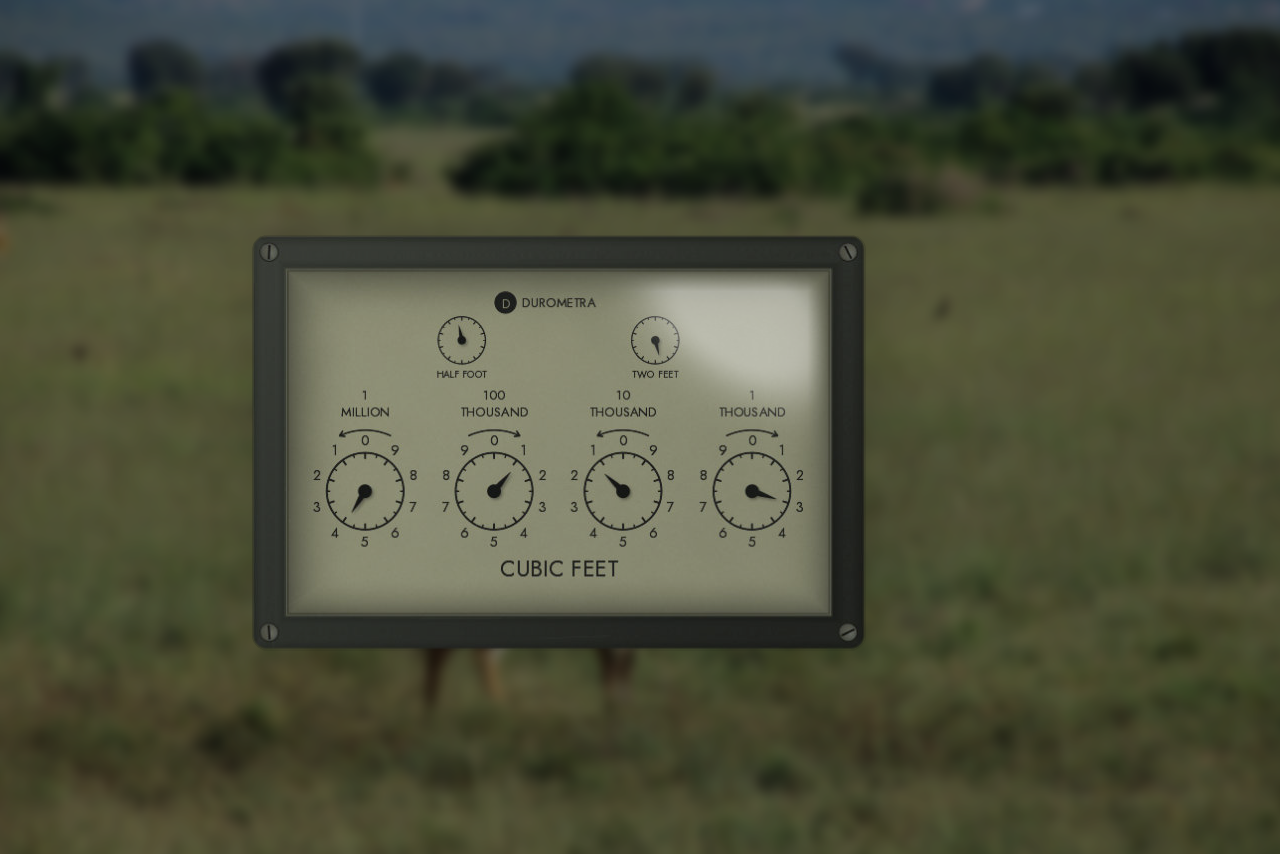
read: 411300 ft³
